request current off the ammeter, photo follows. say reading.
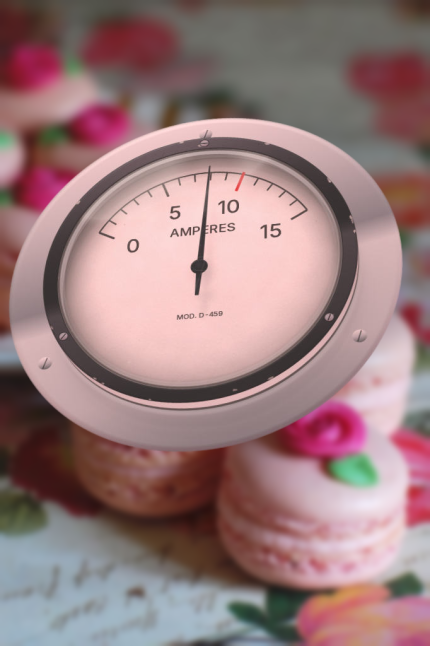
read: 8 A
